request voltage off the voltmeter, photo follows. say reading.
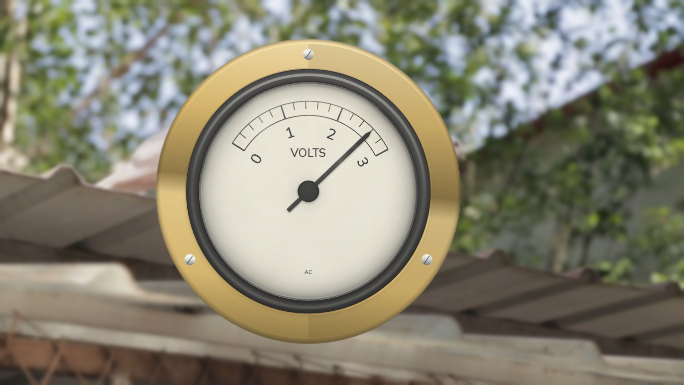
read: 2.6 V
